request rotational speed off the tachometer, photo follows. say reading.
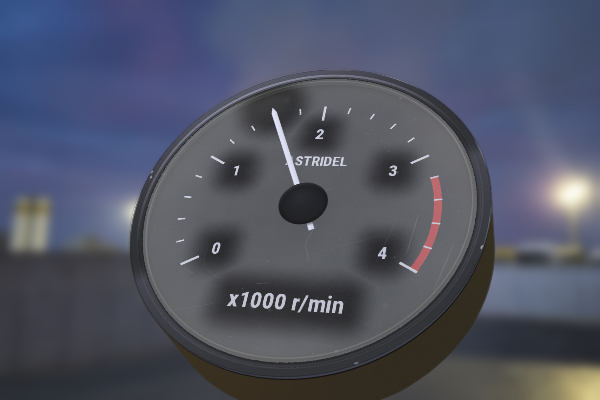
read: 1600 rpm
